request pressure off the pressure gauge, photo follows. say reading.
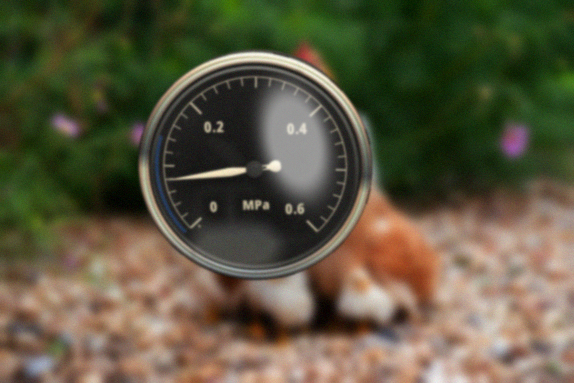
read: 0.08 MPa
